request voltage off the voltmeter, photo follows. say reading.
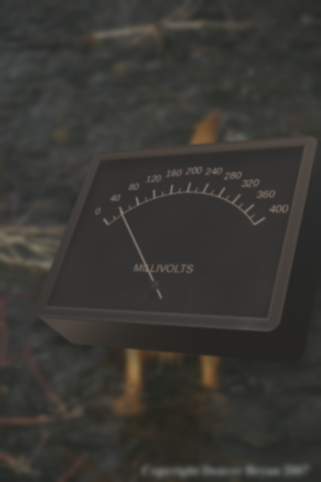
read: 40 mV
